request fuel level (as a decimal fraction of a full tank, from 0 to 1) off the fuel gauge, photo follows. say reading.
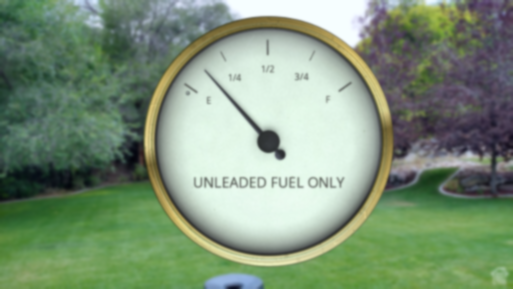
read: 0.125
